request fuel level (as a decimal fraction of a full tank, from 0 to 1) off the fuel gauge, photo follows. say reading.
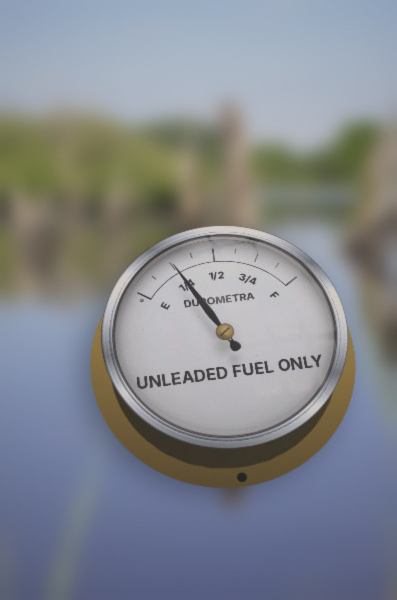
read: 0.25
